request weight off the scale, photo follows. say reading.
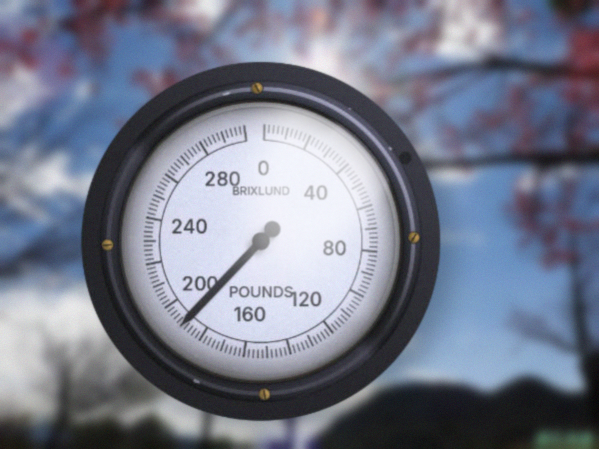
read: 190 lb
